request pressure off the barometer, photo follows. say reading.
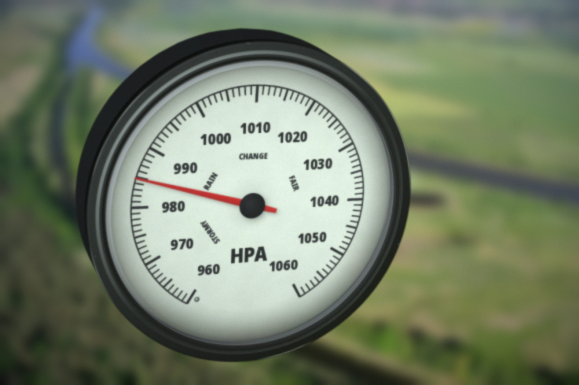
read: 985 hPa
